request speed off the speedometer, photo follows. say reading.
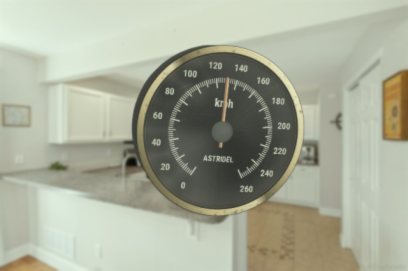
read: 130 km/h
